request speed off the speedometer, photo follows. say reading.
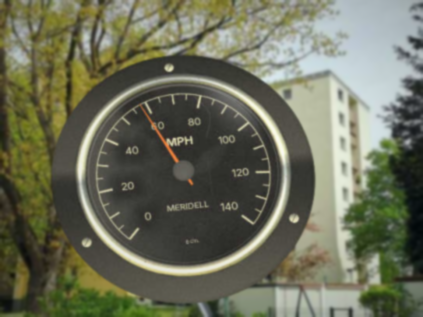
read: 57.5 mph
